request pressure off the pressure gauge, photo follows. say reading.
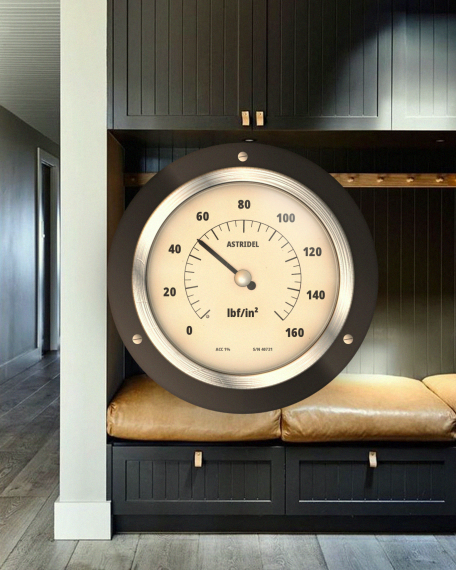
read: 50 psi
